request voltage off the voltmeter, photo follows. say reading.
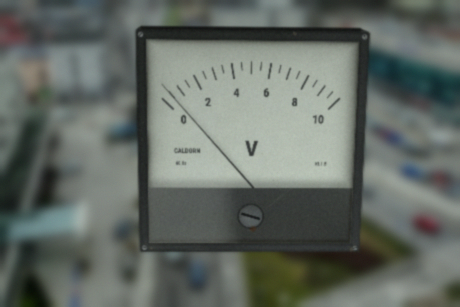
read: 0.5 V
